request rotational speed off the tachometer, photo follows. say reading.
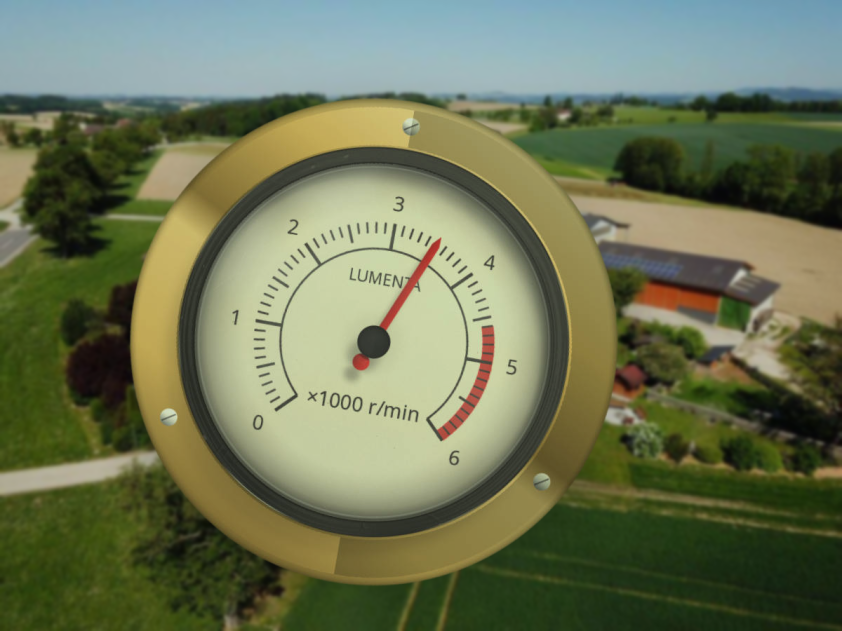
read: 3500 rpm
